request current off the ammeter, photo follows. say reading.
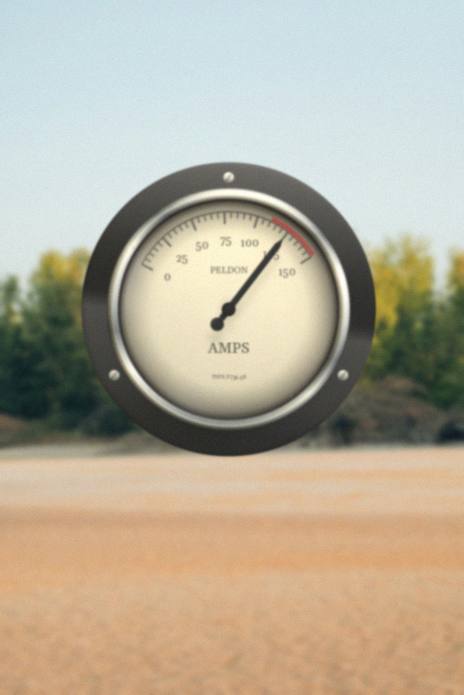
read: 125 A
